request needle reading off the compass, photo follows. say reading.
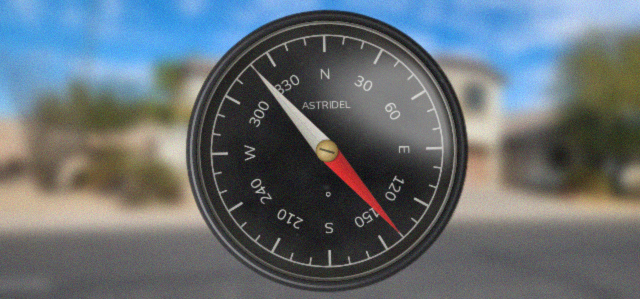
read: 140 °
